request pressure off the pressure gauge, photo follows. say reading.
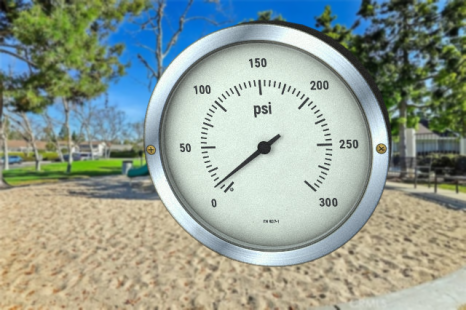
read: 10 psi
